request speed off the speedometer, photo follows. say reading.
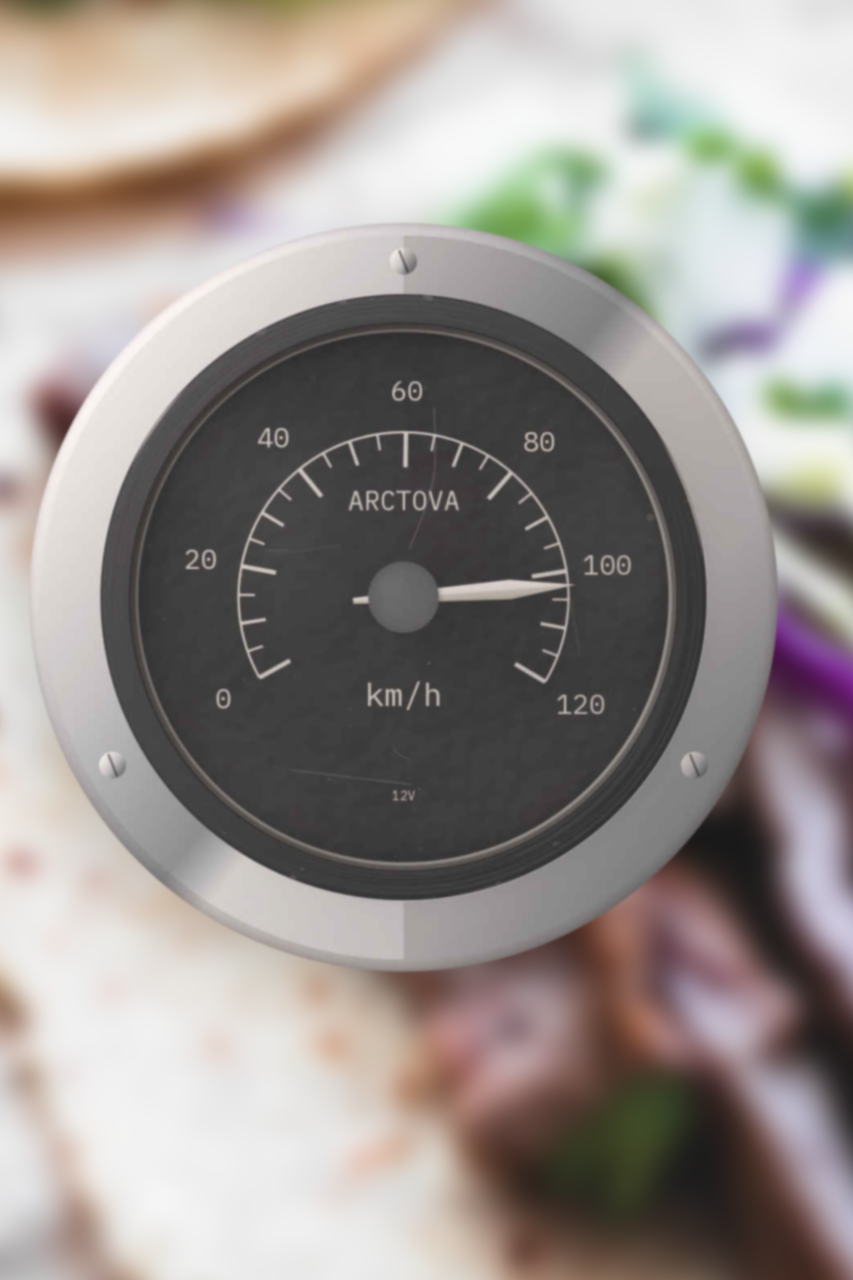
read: 102.5 km/h
